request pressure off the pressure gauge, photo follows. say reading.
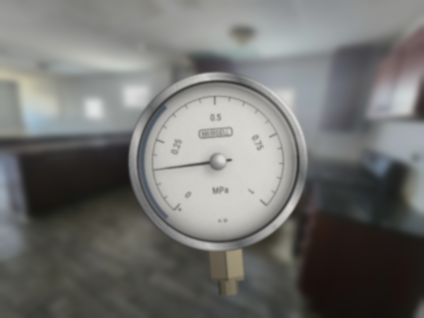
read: 0.15 MPa
